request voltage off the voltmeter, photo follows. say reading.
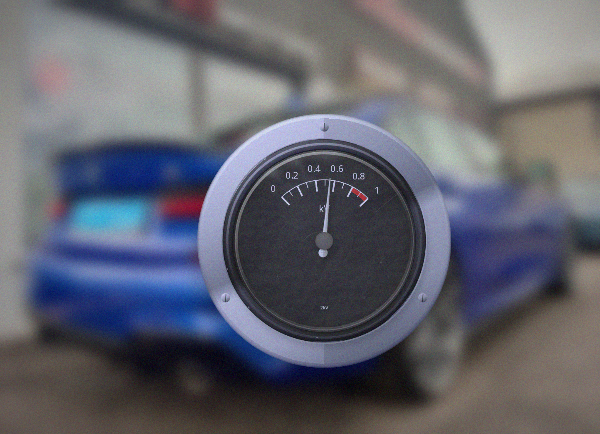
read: 0.55 kV
